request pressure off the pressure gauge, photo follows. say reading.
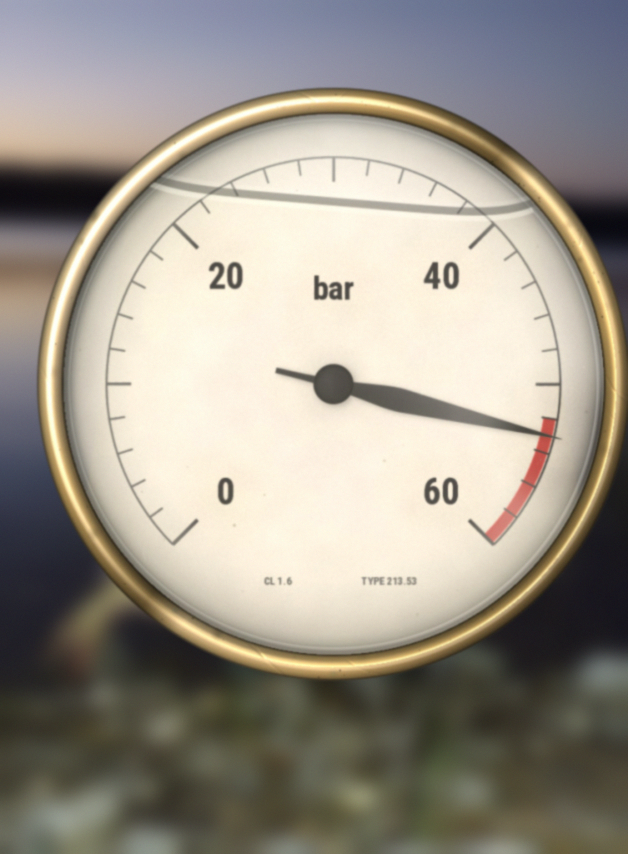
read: 53 bar
